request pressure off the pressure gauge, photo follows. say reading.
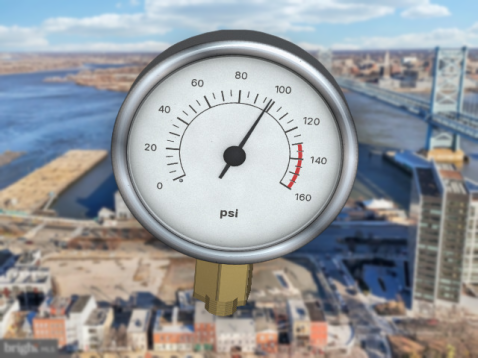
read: 97.5 psi
